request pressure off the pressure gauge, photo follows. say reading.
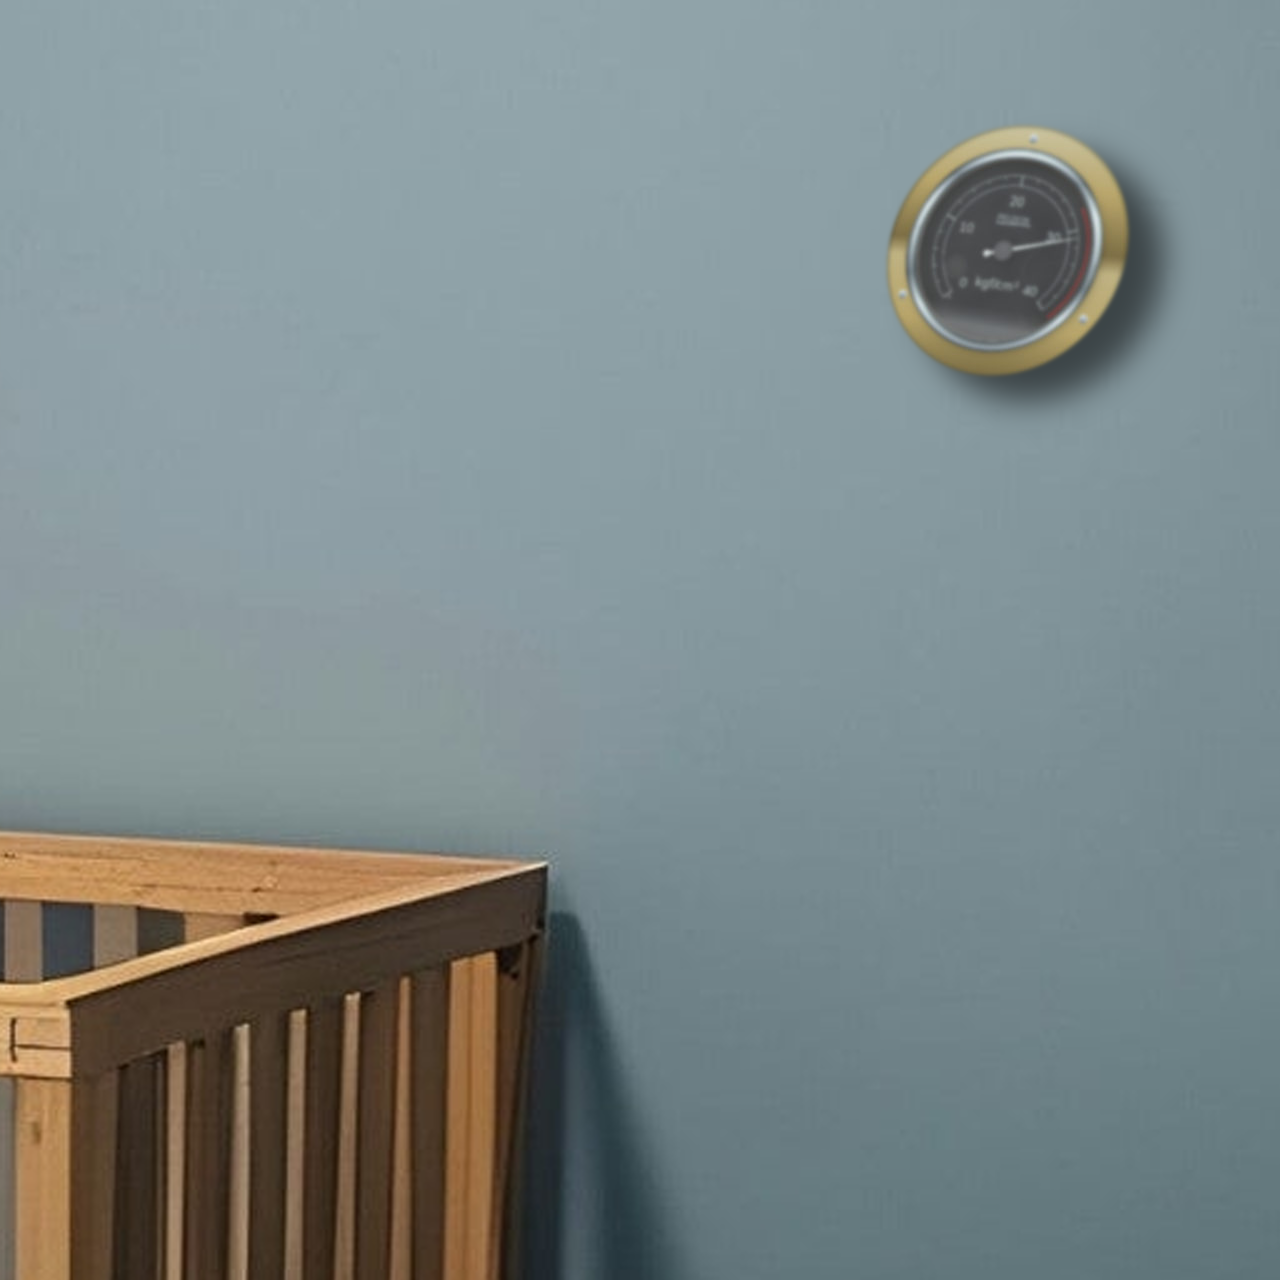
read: 31 kg/cm²
